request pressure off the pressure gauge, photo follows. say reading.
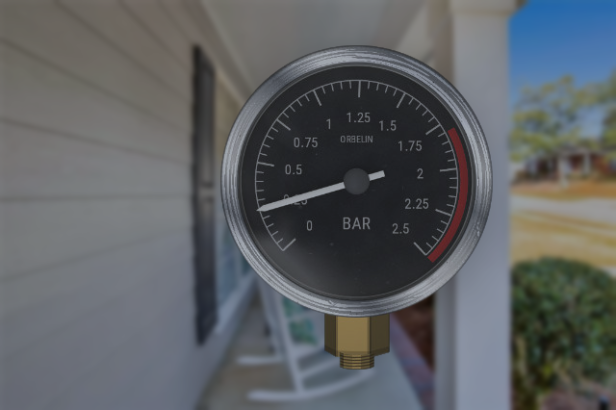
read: 0.25 bar
